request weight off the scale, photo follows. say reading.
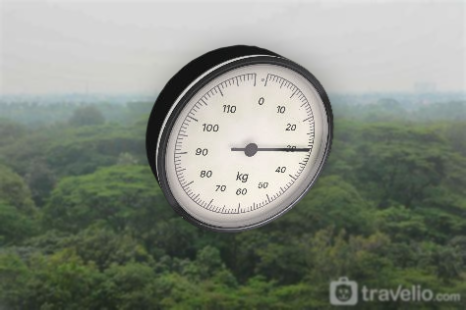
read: 30 kg
